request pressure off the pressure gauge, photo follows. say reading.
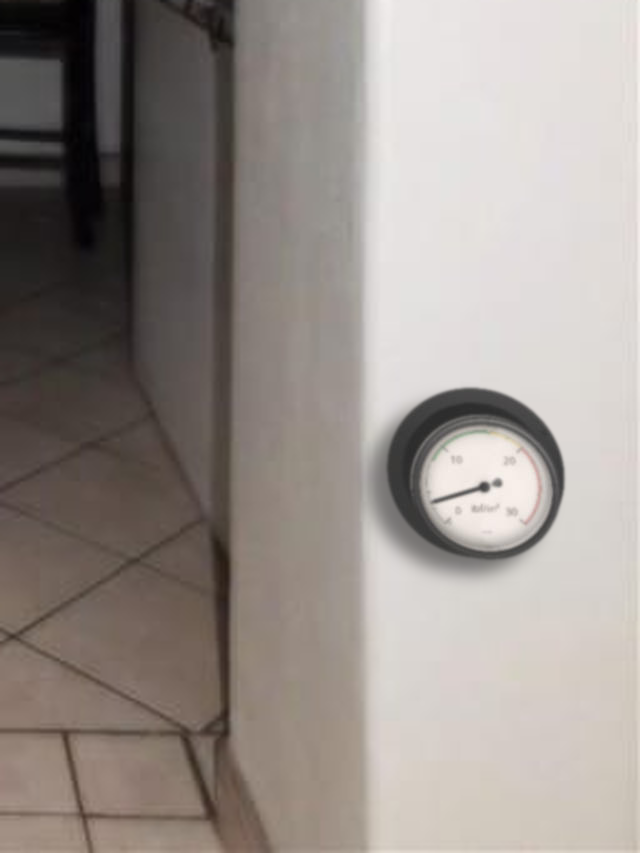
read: 3 psi
